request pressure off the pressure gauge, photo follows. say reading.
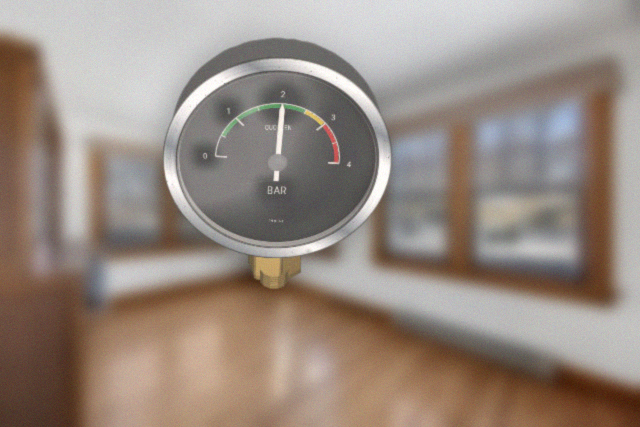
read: 2 bar
